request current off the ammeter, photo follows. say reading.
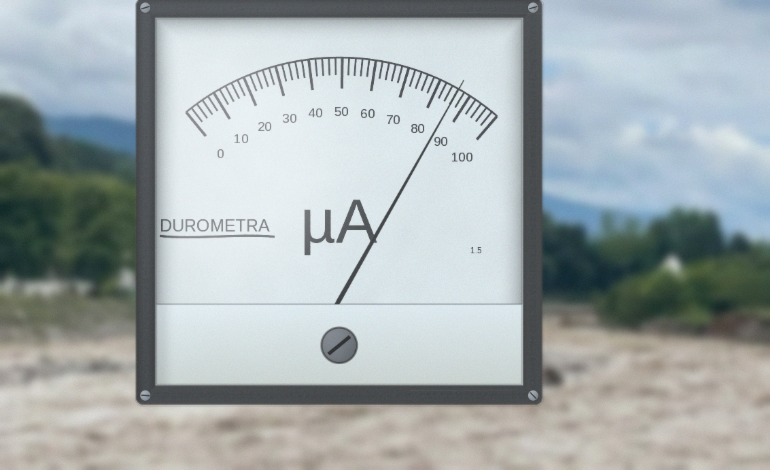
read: 86 µA
